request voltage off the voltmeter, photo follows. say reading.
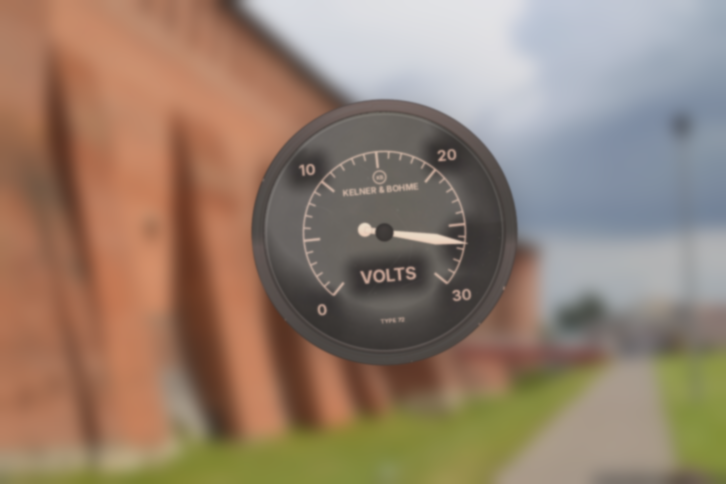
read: 26.5 V
